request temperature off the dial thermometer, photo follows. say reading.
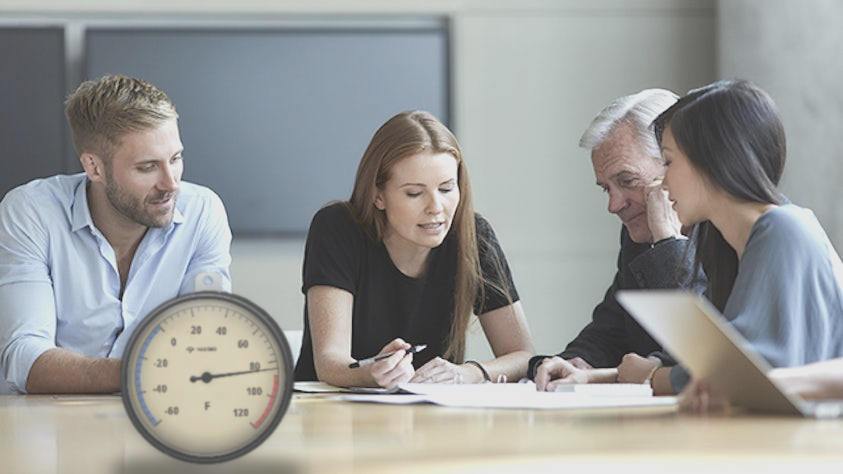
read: 84 °F
